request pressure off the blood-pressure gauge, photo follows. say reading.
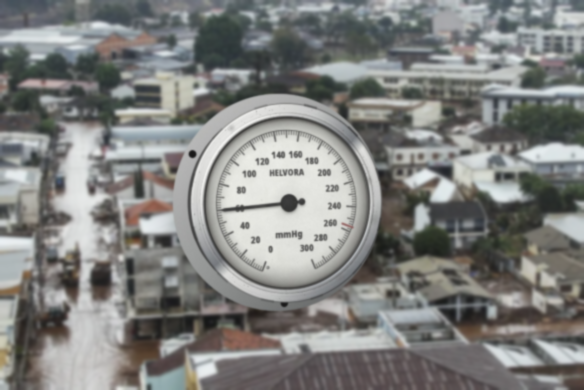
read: 60 mmHg
